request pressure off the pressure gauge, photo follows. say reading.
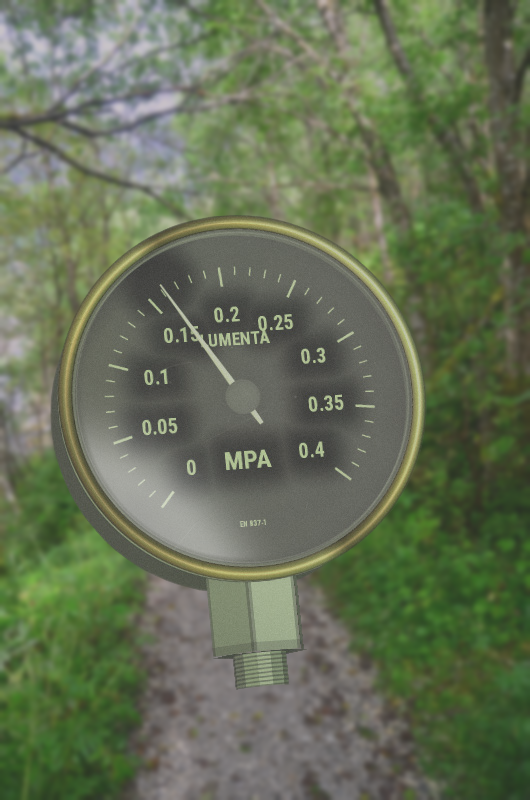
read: 0.16 MPa
